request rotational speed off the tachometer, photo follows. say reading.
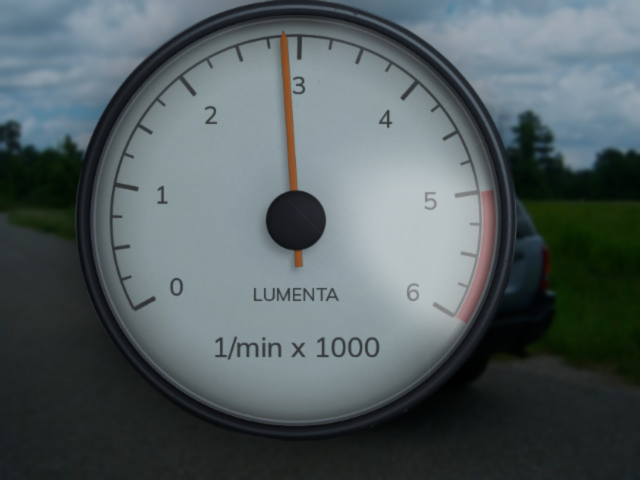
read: 2875 rpm
